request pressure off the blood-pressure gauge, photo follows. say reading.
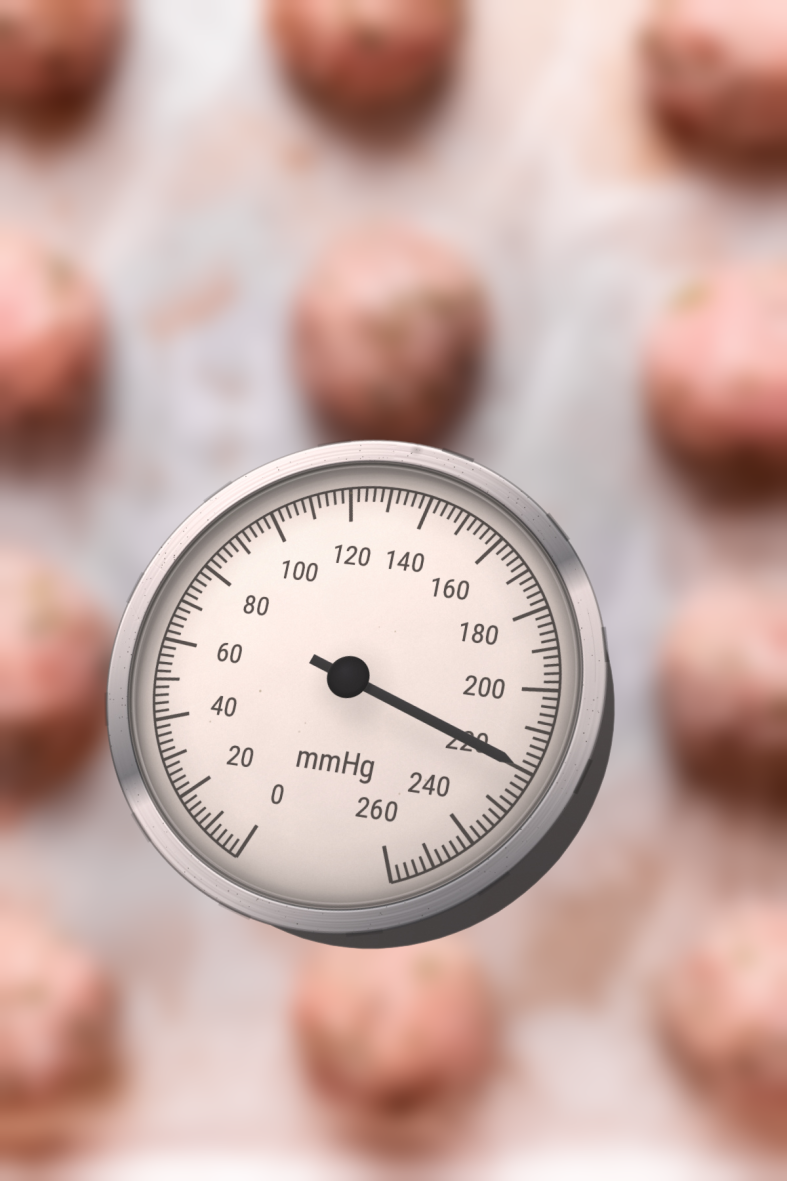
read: 220 mmHg
